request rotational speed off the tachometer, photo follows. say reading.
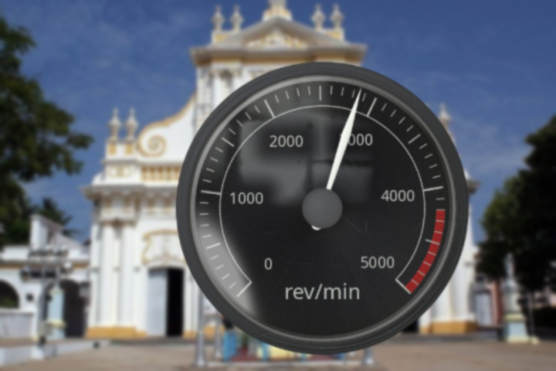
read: 2850 rpm
